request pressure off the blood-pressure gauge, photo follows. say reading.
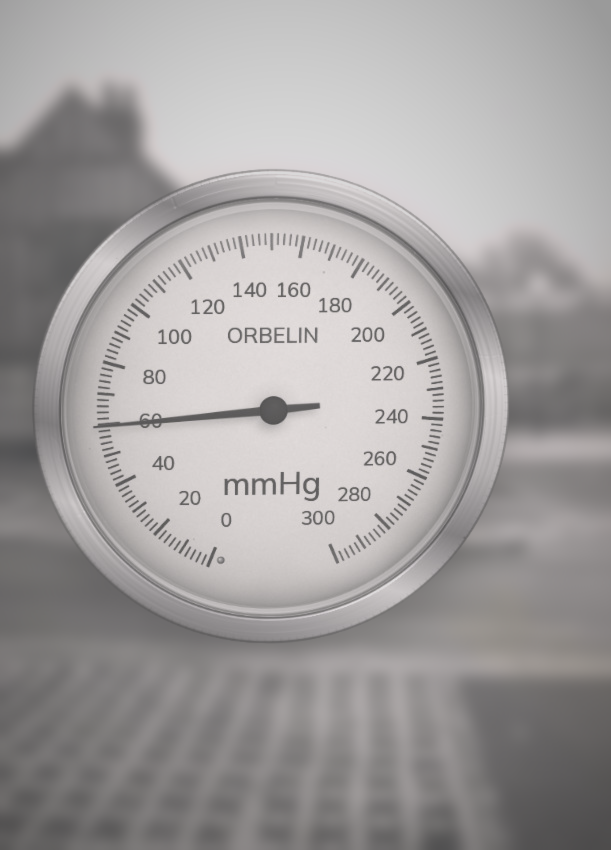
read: 60 mmHg
